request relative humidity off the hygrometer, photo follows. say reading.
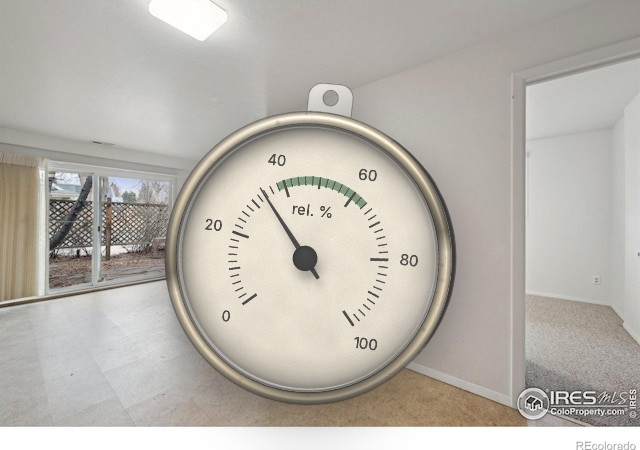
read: 34 %
